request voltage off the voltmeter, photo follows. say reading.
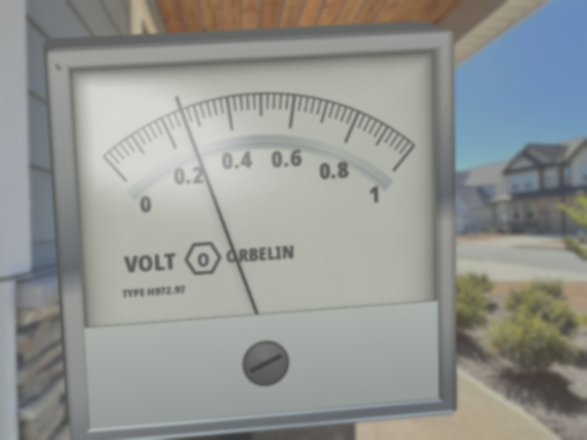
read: 0.26 V
